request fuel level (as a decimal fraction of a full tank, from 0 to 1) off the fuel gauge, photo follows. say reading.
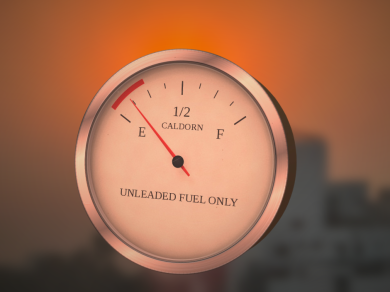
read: 0.125
